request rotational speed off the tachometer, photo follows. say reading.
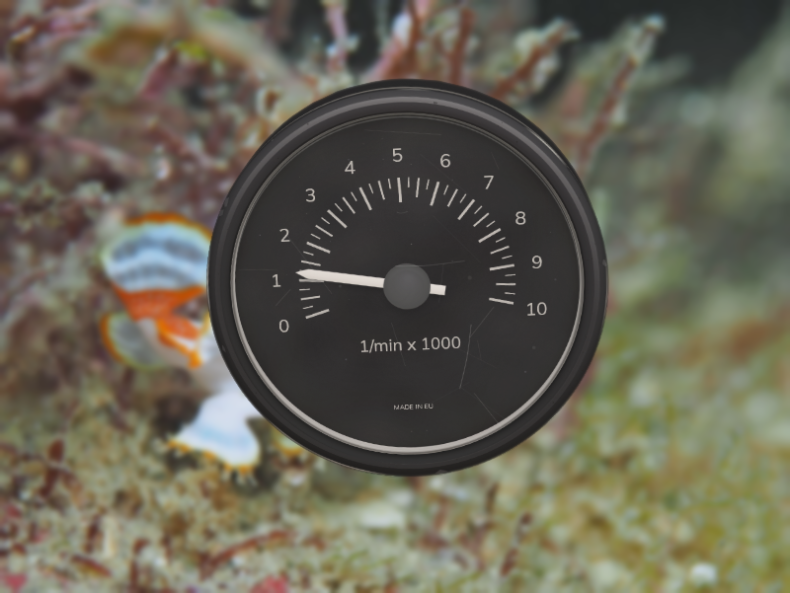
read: 1250 rpm
